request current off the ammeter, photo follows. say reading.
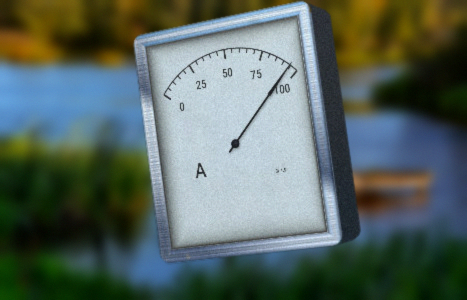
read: 95 A
